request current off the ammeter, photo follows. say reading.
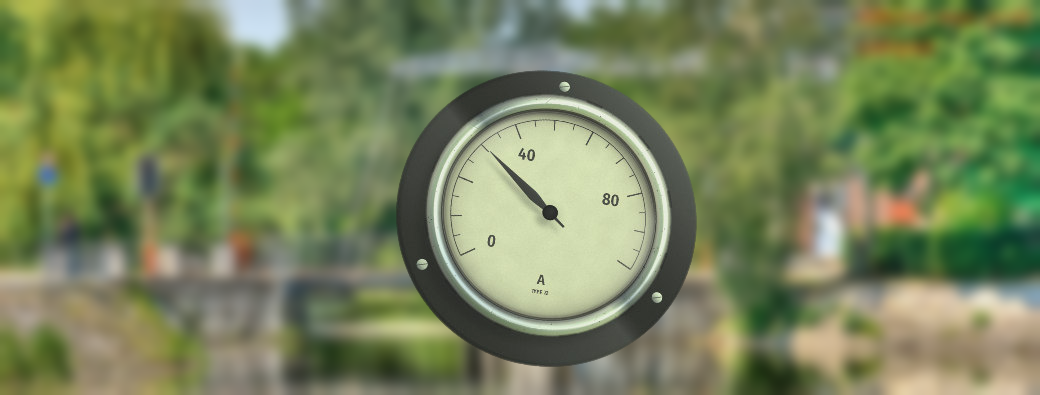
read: 30 A
